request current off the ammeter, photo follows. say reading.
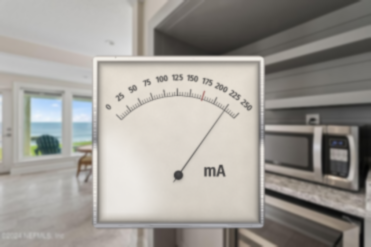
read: 225 mA
